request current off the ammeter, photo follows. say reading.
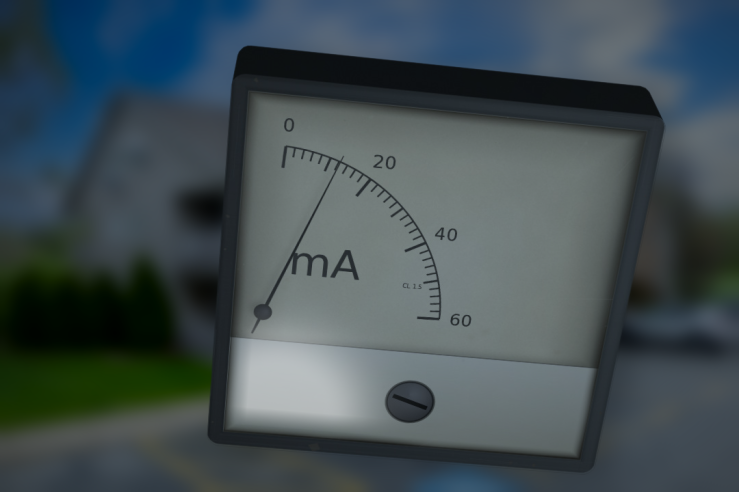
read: 12 mA
